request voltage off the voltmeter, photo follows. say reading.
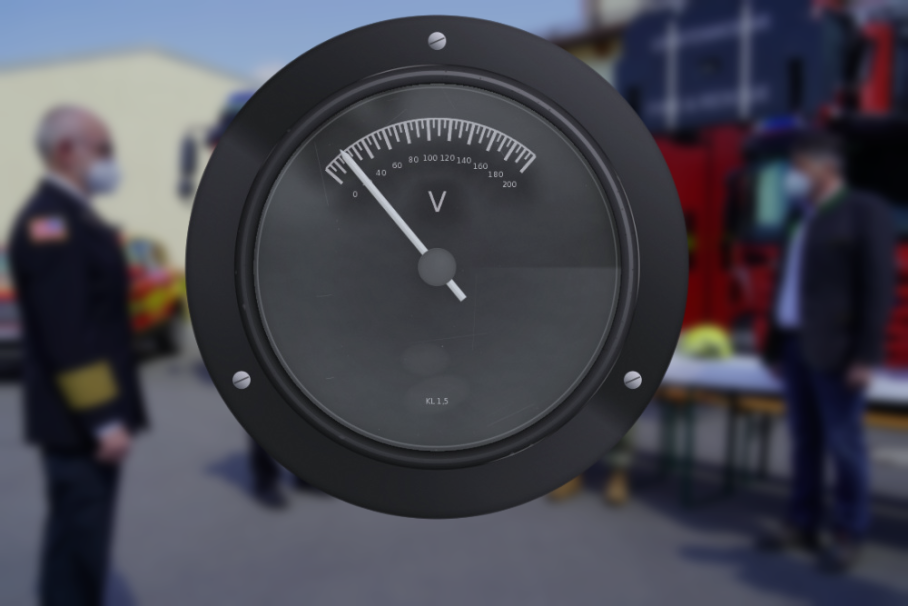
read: 20 V
